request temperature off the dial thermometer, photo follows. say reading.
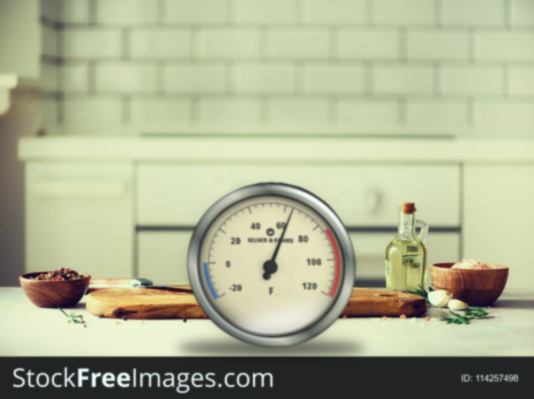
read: 64 °F
